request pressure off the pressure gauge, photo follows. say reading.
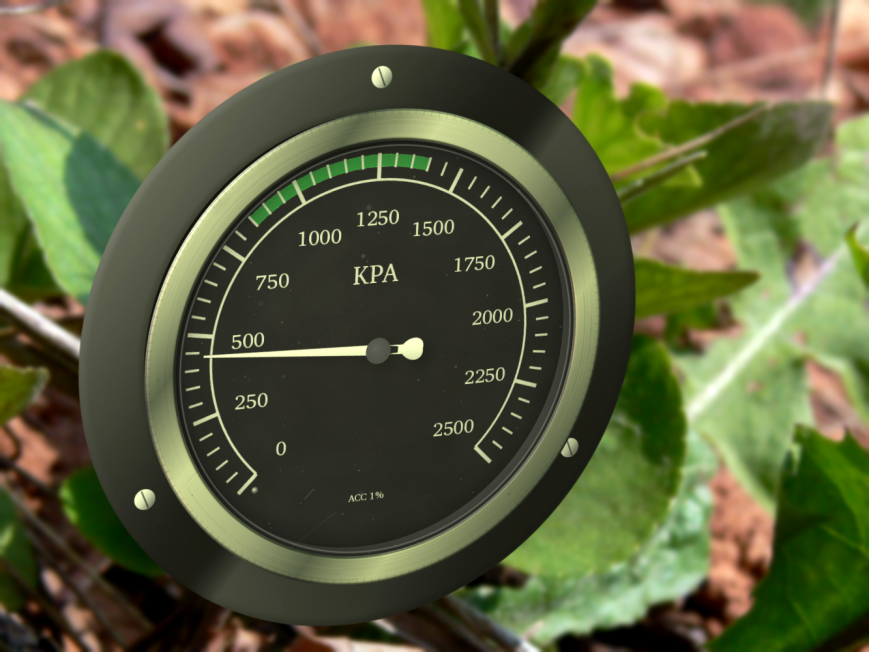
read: 450 kPa
